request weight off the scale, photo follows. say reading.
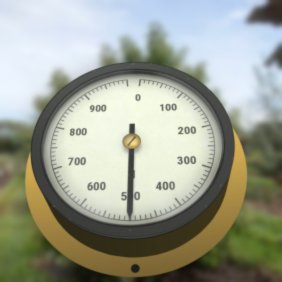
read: 500 g
